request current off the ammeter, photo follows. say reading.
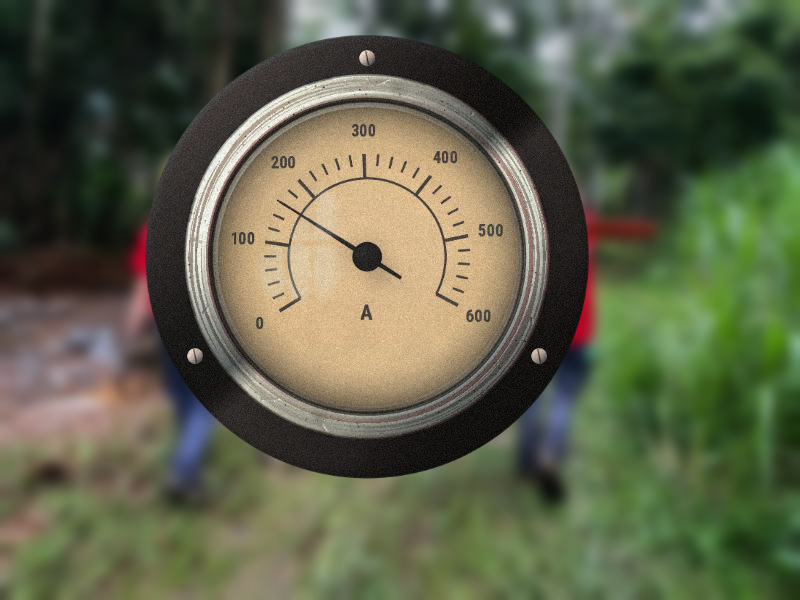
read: 160 A
